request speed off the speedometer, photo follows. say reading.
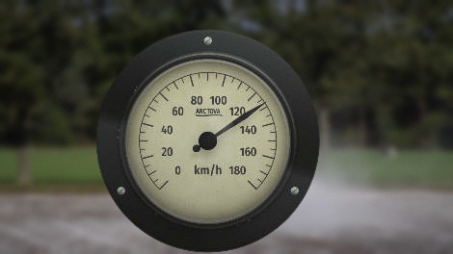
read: 127.5 km/h
